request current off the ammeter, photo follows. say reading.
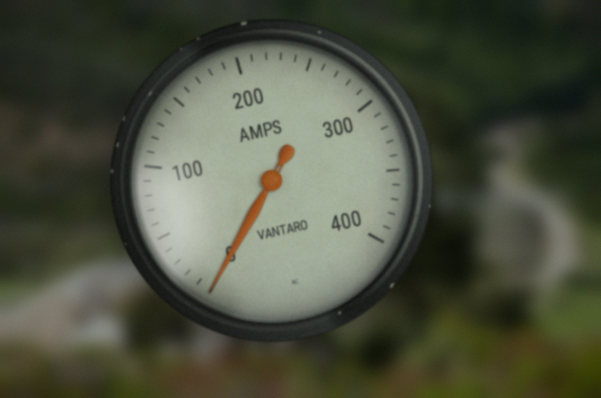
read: 0 A
